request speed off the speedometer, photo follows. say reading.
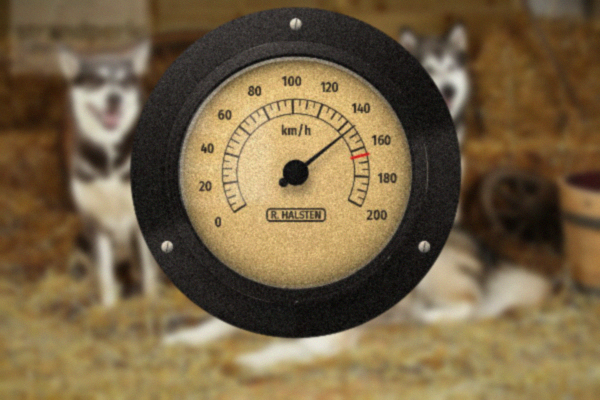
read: 145 km/h
